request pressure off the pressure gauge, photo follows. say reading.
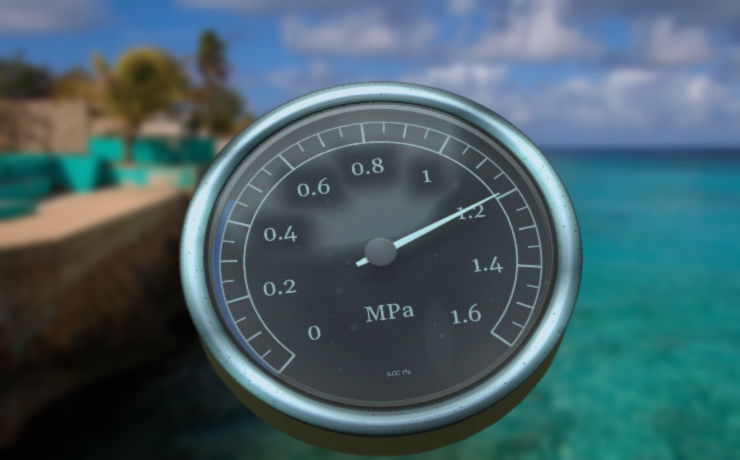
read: 1.2 MPa
